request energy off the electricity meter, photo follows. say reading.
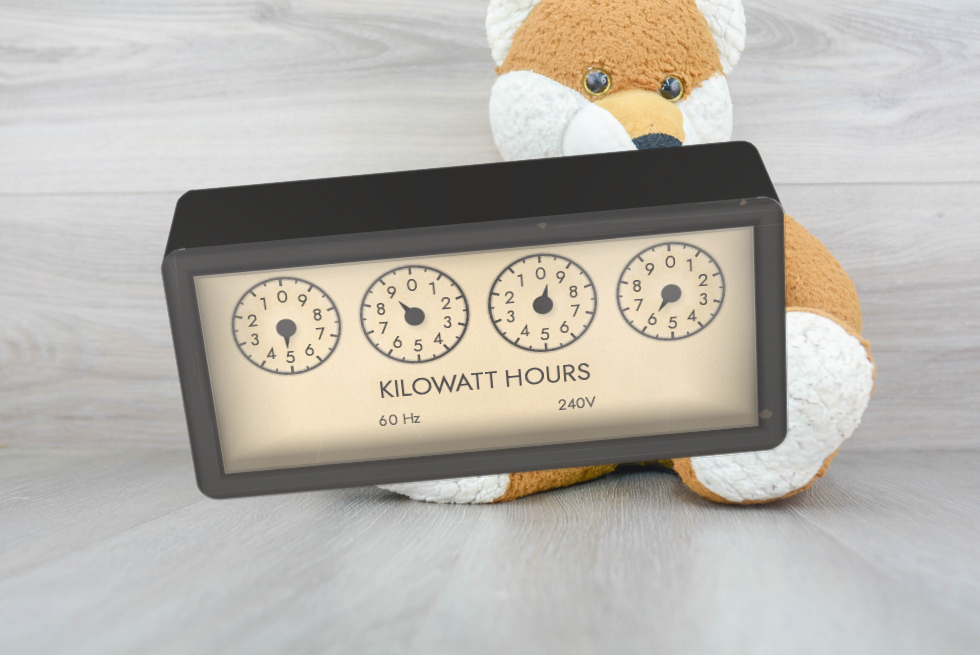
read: 4896 kWh
